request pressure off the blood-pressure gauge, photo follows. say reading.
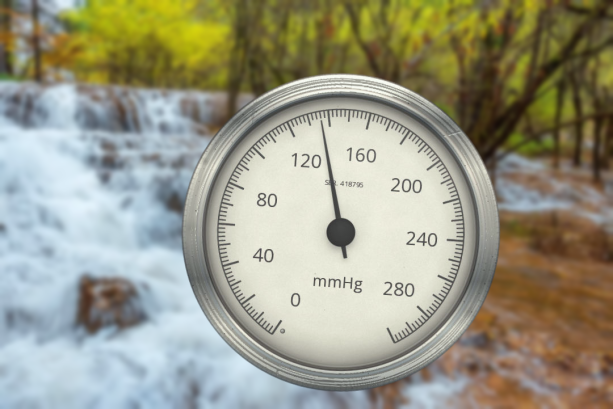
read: 136 mmHg
